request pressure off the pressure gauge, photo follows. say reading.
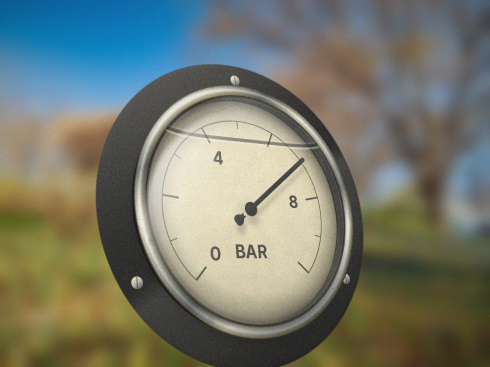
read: 7 bar
